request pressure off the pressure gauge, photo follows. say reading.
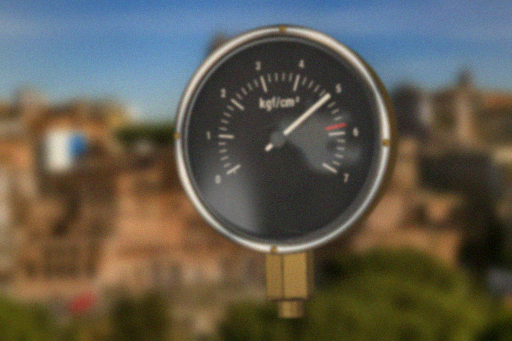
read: 5 kg/cm²
